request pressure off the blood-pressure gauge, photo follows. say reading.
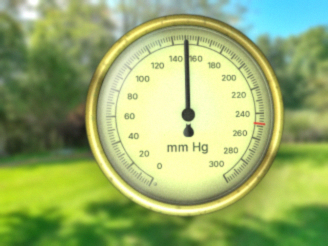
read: 150 mmHg
